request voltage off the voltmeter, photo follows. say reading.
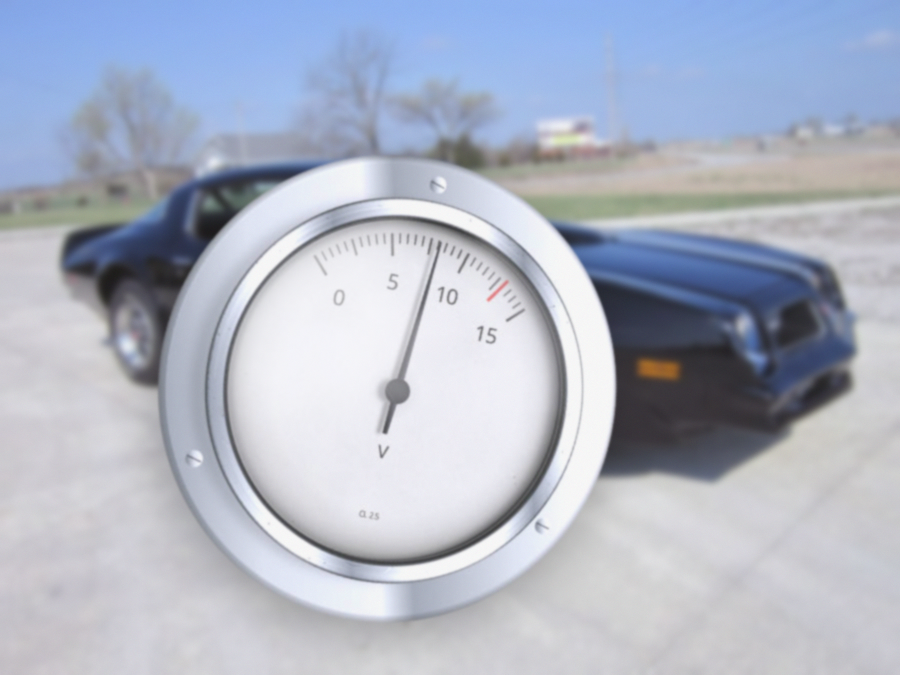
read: 8 V
